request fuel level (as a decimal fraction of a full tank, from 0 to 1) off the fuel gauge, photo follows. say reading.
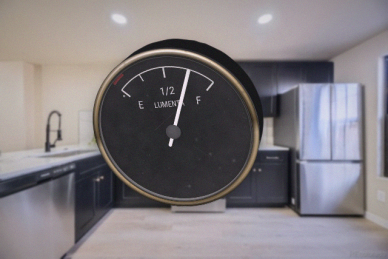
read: 0.75
